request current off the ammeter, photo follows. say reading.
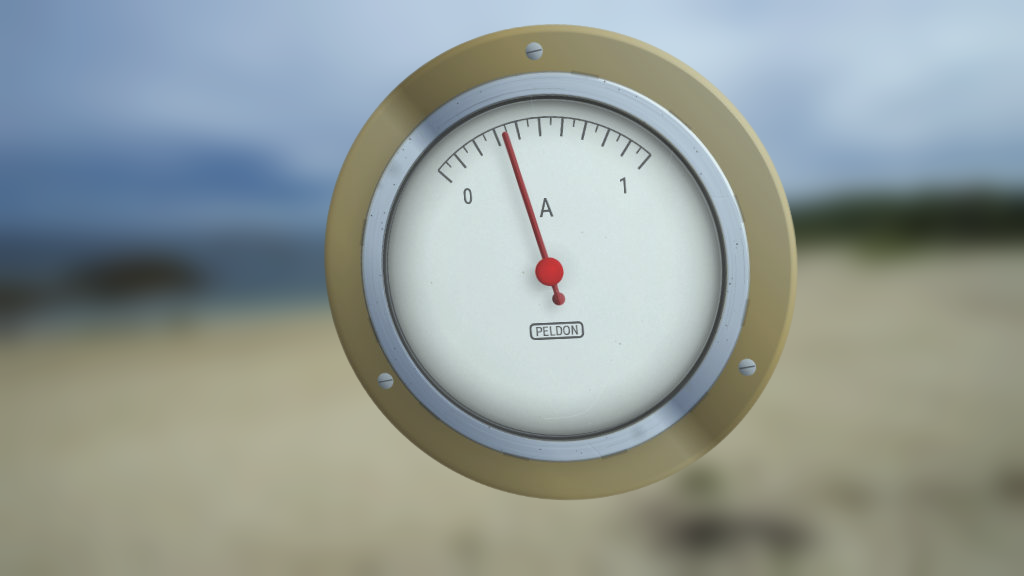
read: 0.35 A
